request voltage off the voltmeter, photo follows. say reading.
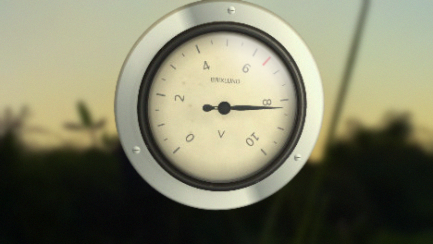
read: 8.25 V
